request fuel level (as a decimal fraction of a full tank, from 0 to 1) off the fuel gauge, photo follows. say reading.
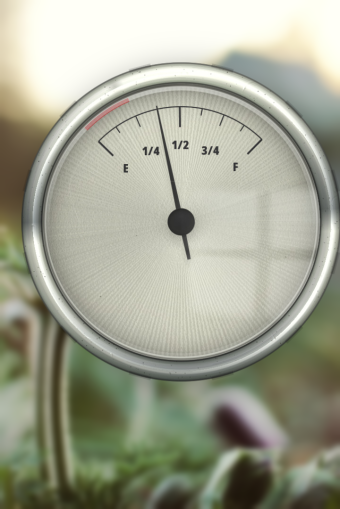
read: 0.375
